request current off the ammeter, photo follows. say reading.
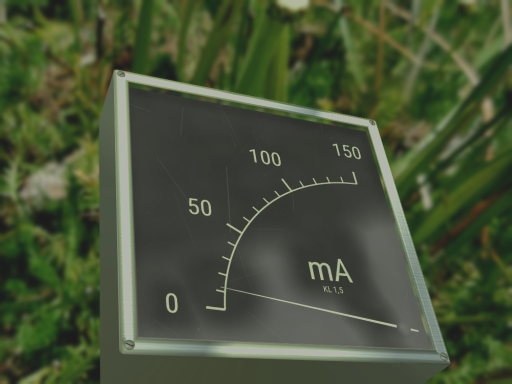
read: 10 mA
